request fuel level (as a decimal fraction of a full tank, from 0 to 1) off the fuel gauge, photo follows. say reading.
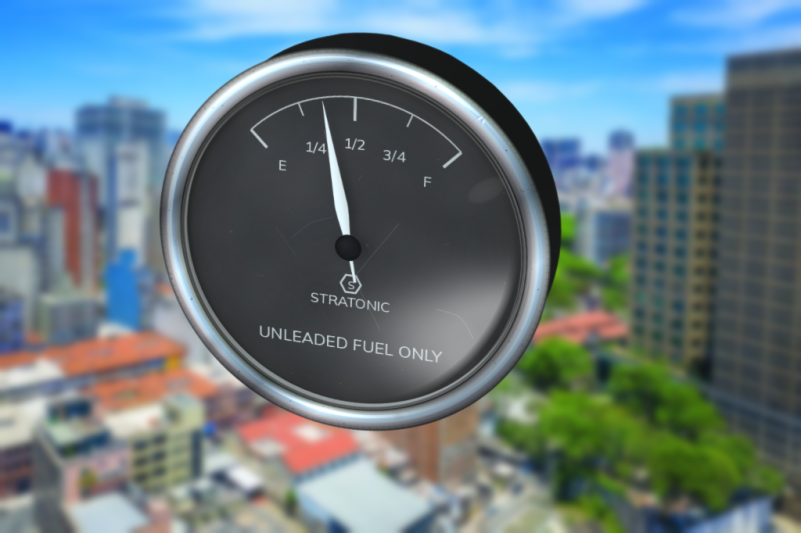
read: 0.375
